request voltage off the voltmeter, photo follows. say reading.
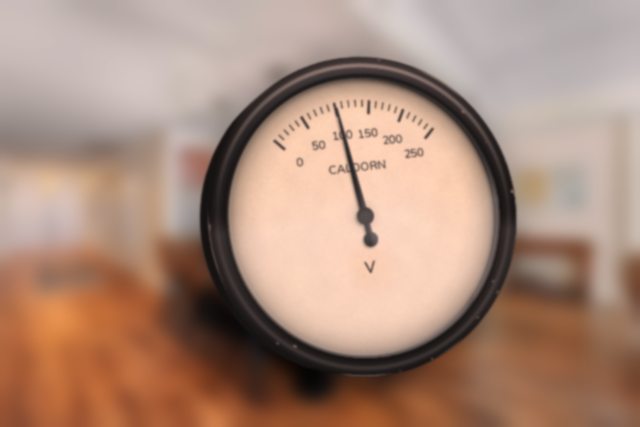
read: 100 V
